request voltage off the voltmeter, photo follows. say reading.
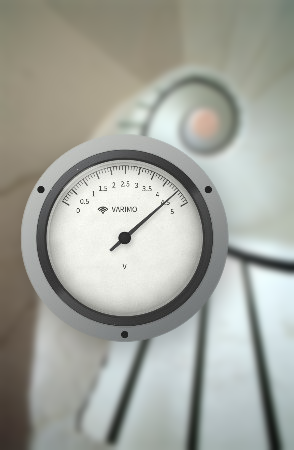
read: 4.5 V
